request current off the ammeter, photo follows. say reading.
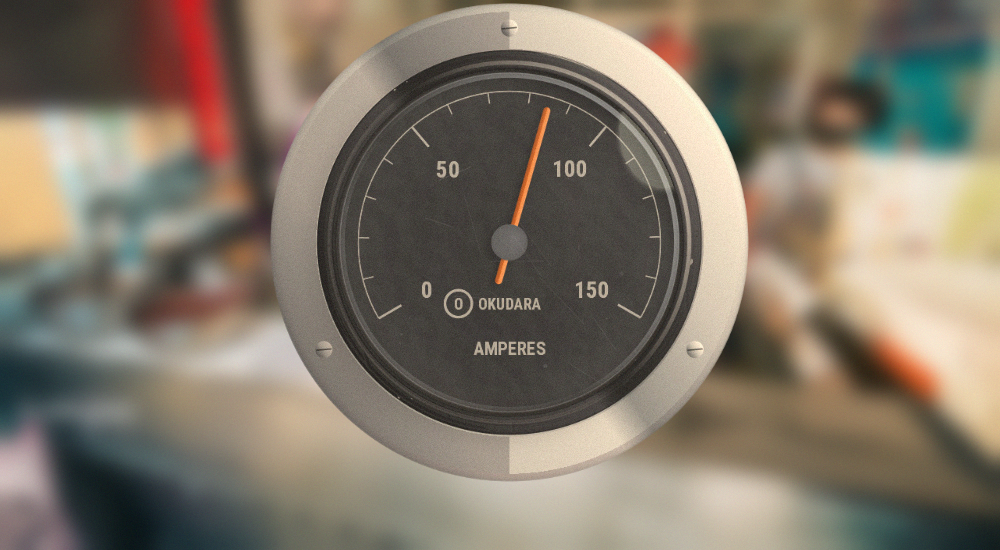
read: 85 A
